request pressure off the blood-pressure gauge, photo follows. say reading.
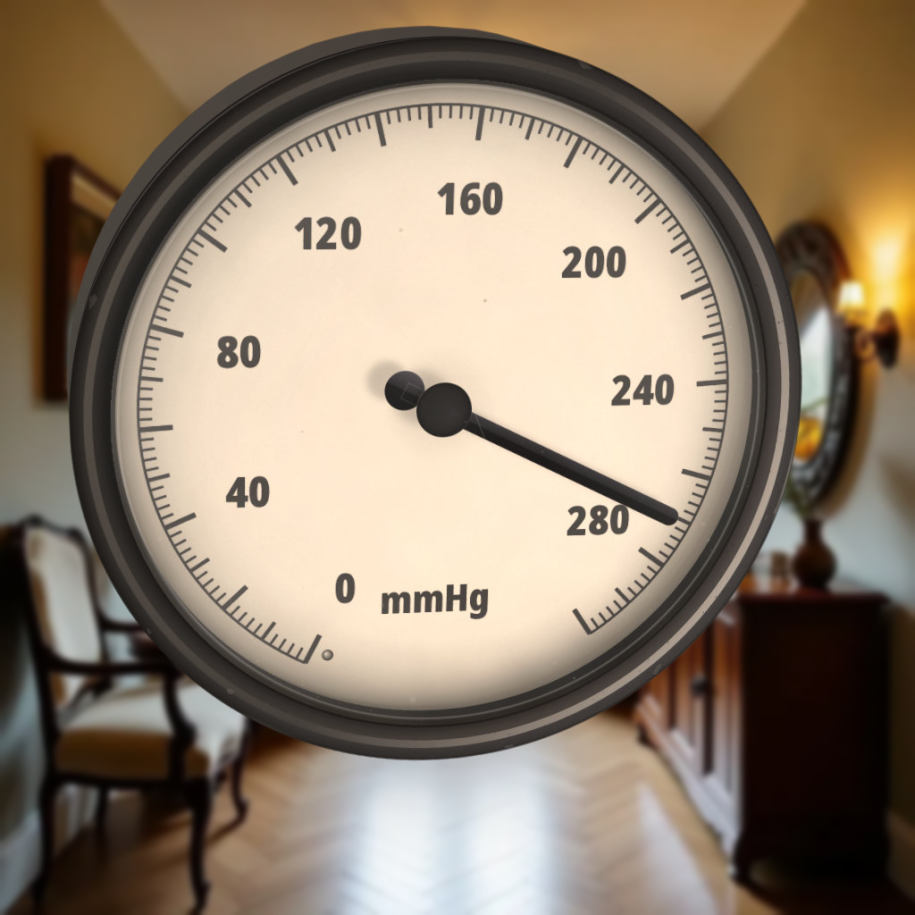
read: 270 mmHg
